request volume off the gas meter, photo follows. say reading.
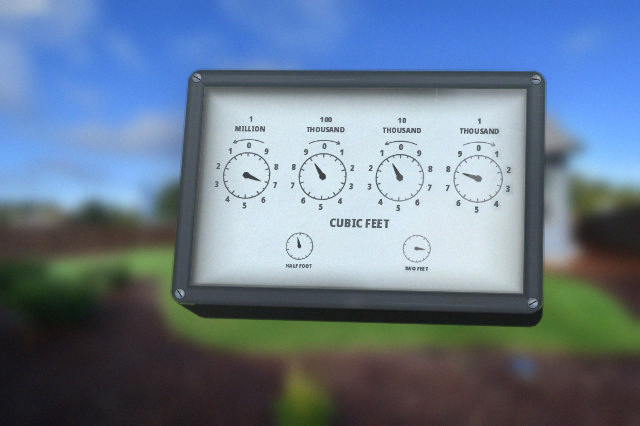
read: 690800 ft³
